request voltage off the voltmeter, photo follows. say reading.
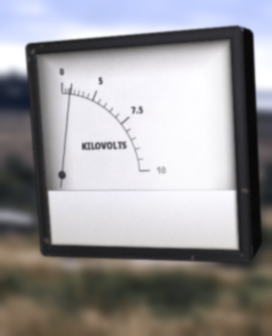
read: 2.5 kV
